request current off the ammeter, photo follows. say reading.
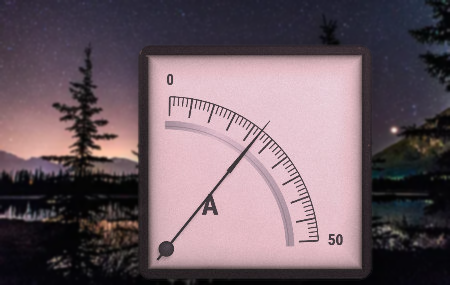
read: 22 A
